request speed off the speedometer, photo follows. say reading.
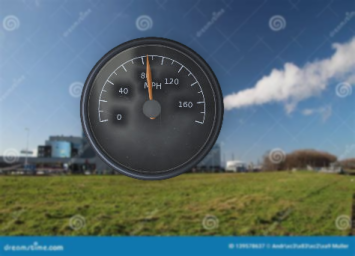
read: 85 mph
